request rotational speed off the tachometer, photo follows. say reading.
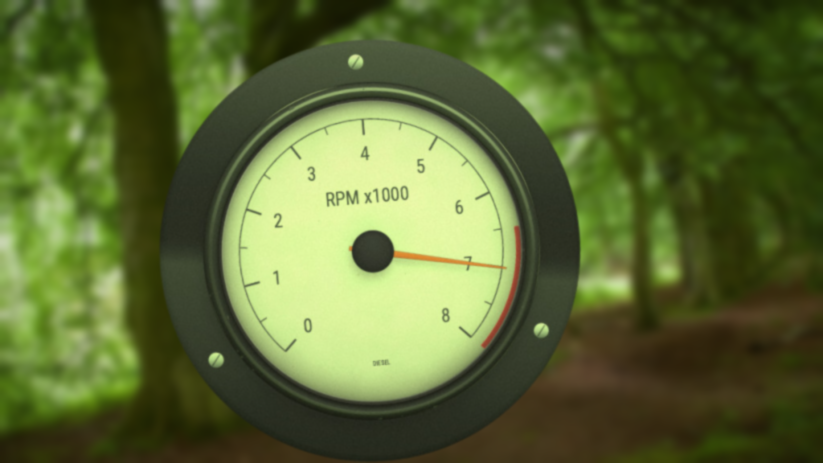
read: 7000 rpm
